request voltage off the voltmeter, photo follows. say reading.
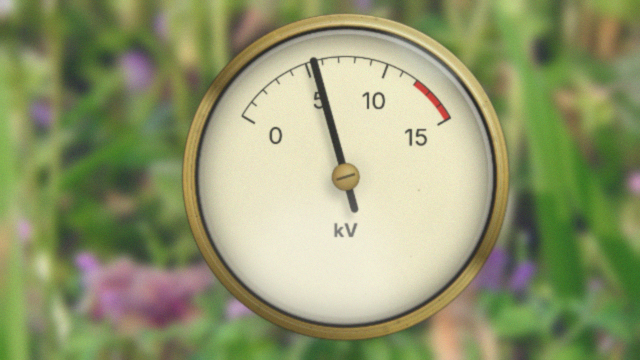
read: 5.5 kV
